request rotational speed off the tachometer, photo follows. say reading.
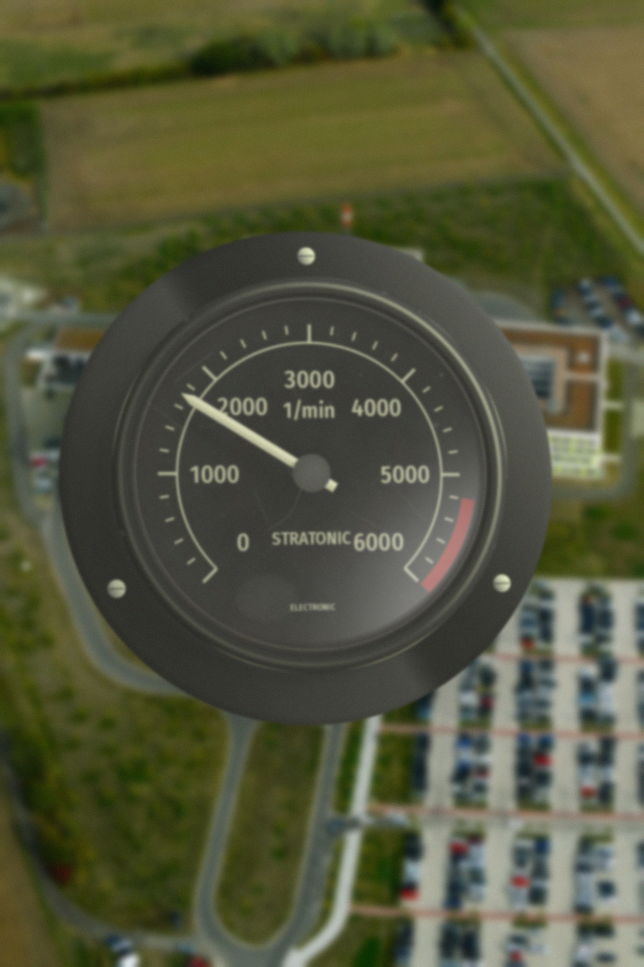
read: 1700 rpm
